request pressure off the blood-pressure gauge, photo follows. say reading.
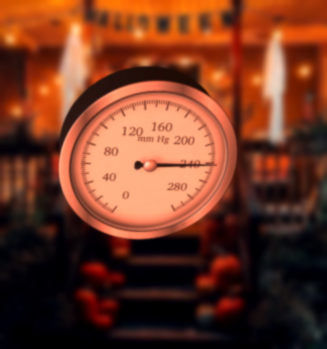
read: 240 mmHg
